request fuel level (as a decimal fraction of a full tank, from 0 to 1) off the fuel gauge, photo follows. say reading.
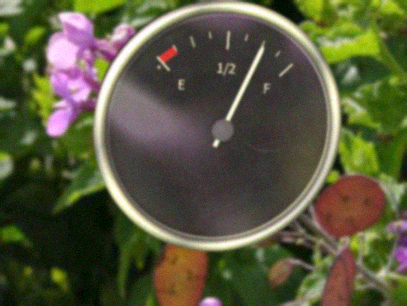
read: 0.75
